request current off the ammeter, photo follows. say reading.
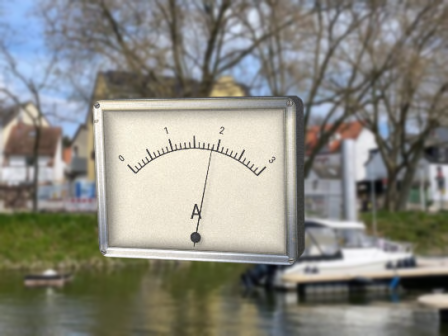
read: 1.9 A
